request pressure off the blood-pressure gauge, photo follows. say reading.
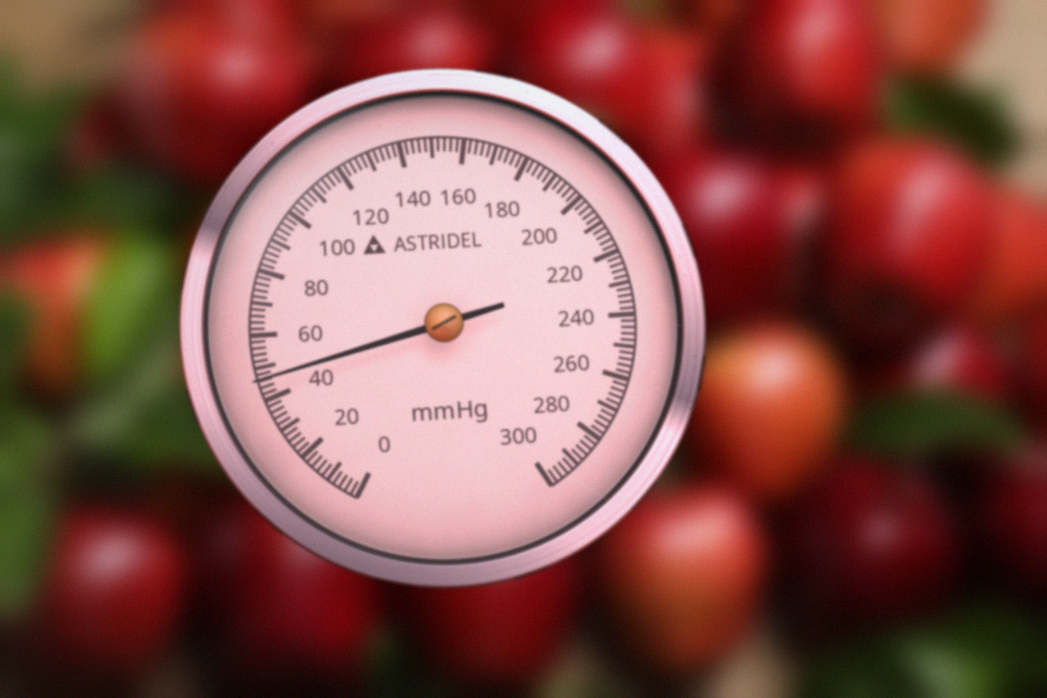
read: 46 mmHg
